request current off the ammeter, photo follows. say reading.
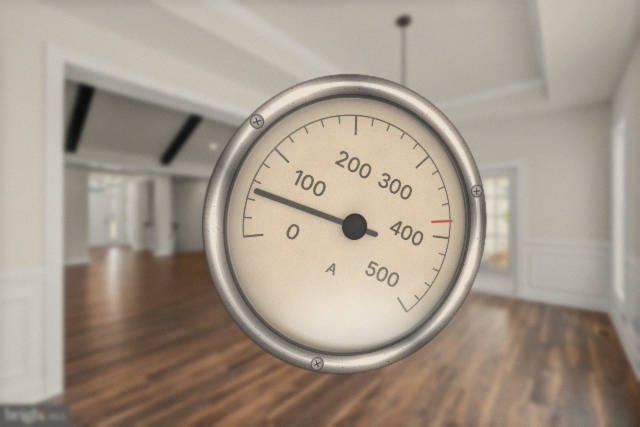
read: 50 A
